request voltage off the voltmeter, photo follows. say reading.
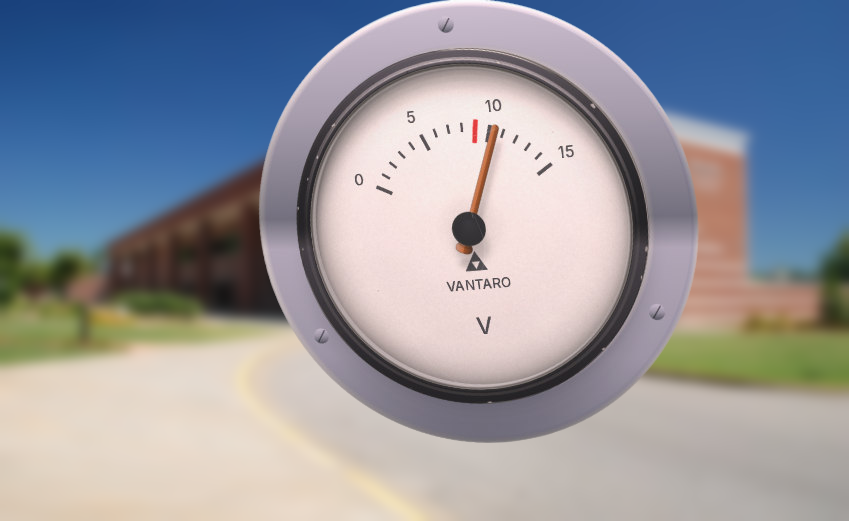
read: 10.5 V
